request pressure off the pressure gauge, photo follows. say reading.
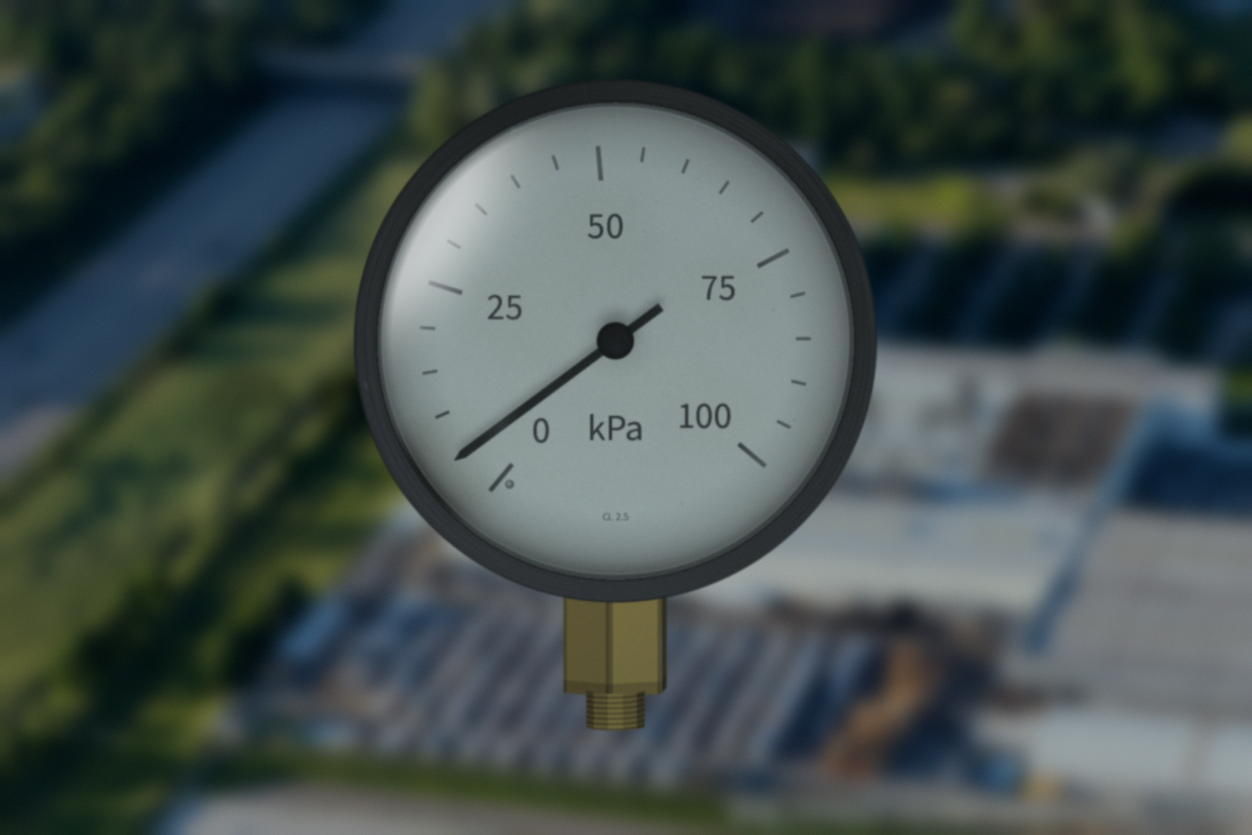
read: 5 kPa
